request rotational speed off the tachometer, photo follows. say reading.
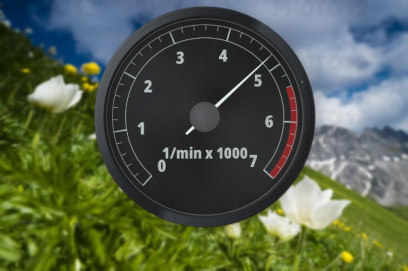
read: 4800 rpm
